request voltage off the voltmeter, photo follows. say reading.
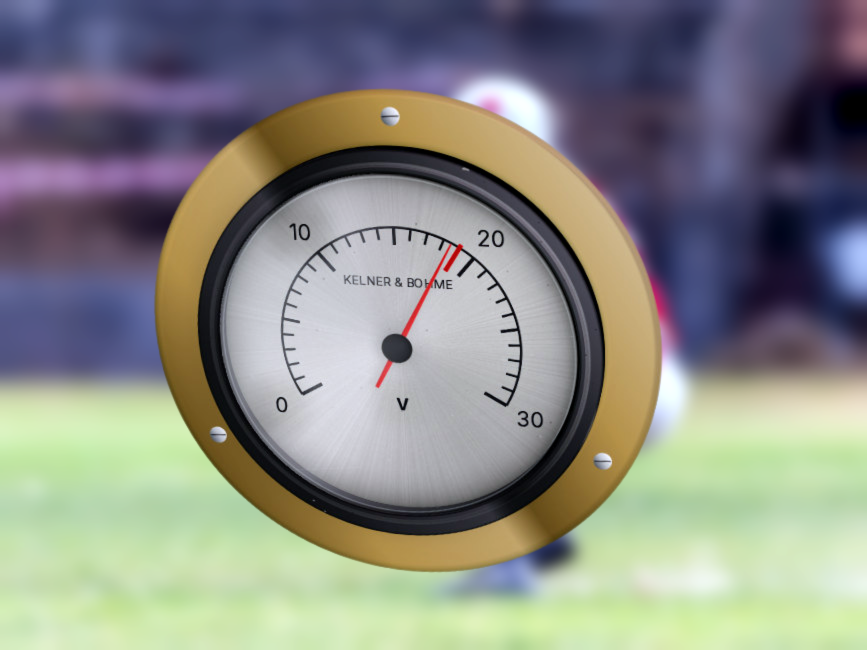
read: 18.5 V
